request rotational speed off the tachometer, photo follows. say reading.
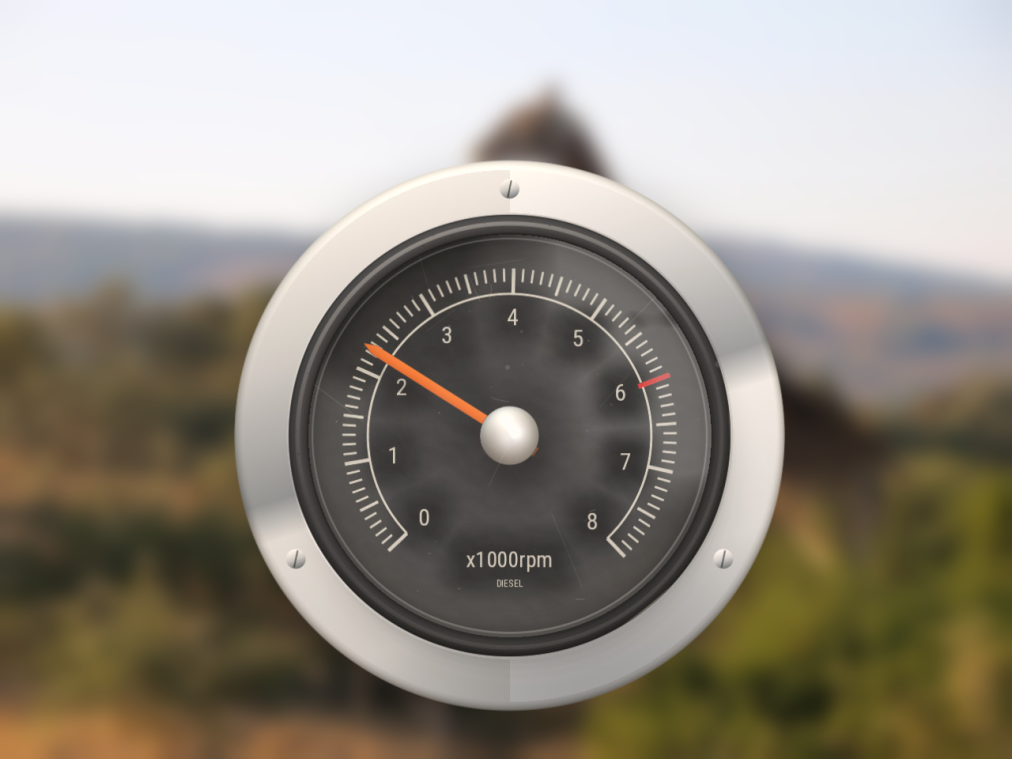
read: 2250 rpm
